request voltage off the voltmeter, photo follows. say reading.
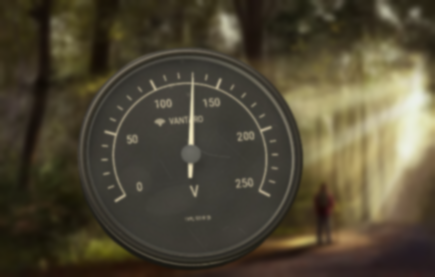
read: 130 V
